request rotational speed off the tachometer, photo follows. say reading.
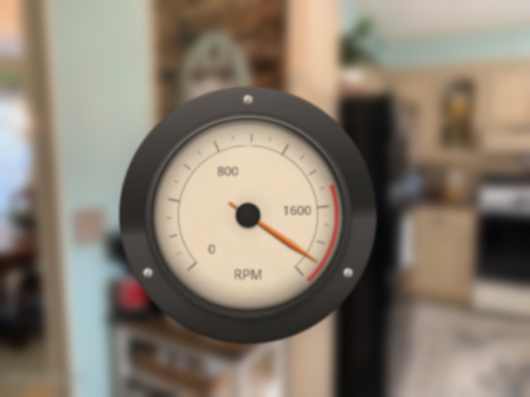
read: 1900 rpm
